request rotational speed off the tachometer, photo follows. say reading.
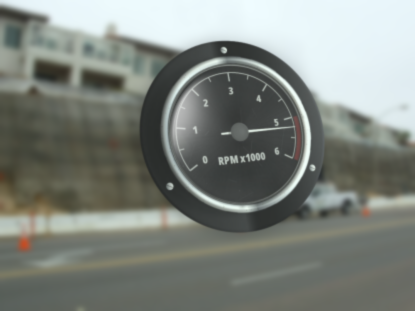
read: 5250 rpm
